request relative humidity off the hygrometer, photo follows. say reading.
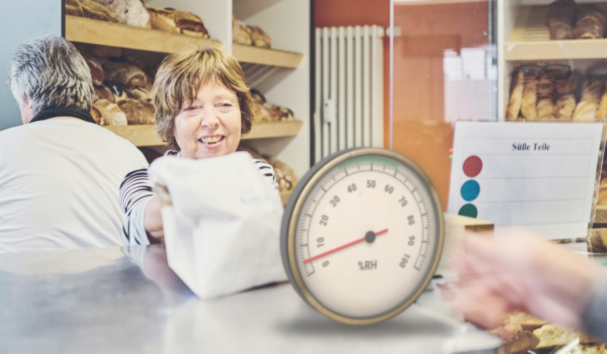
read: 5 %
